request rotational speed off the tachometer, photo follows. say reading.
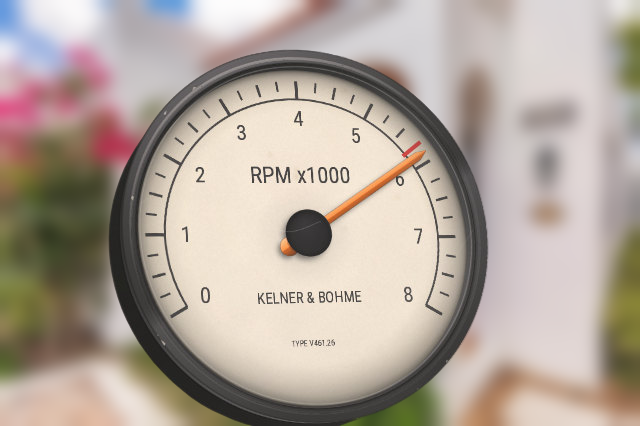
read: 5875 rpm
